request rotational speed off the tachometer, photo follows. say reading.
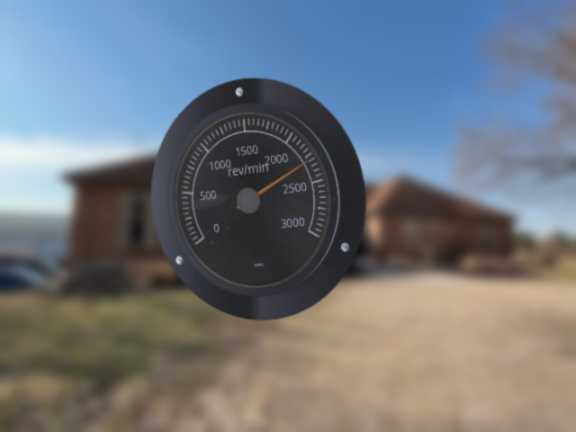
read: 2300 rpm
